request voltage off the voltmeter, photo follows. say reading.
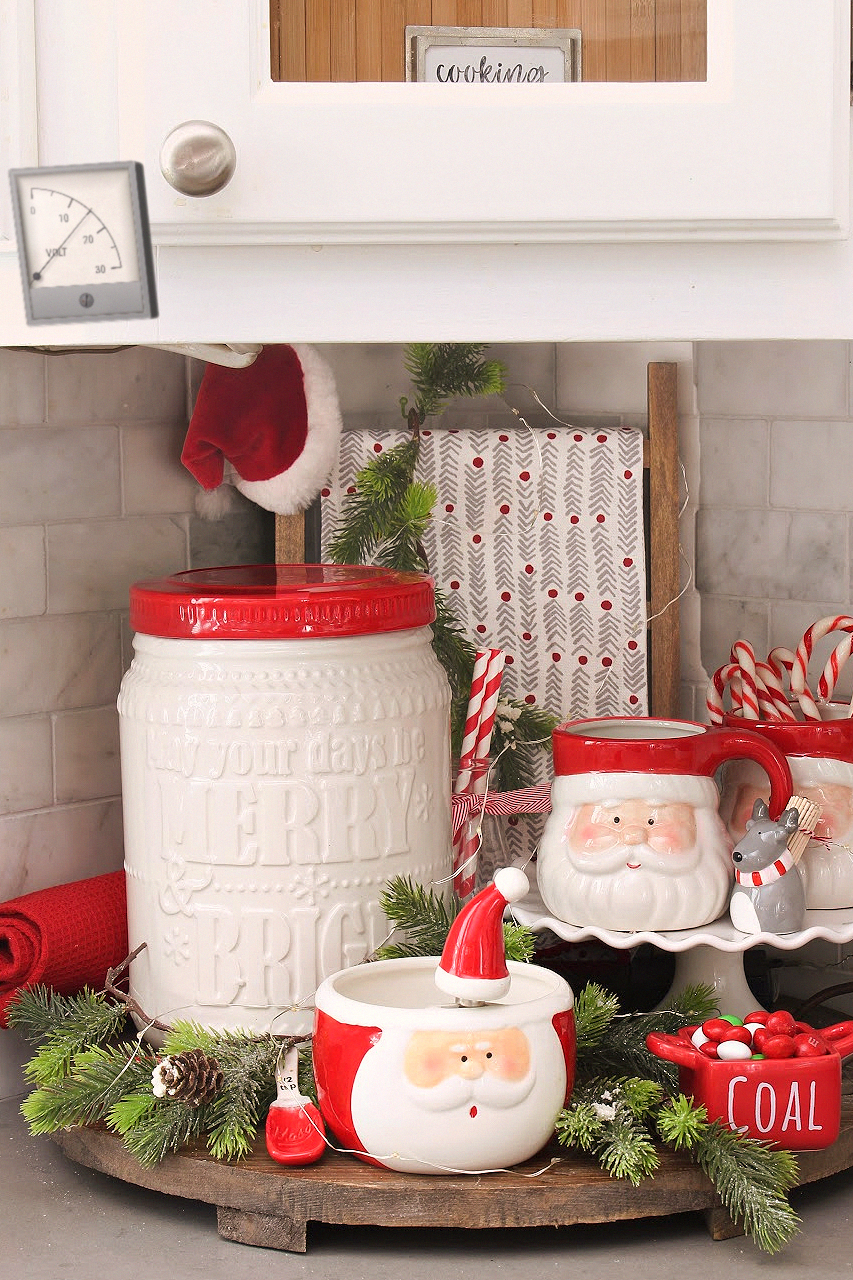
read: 15 V
